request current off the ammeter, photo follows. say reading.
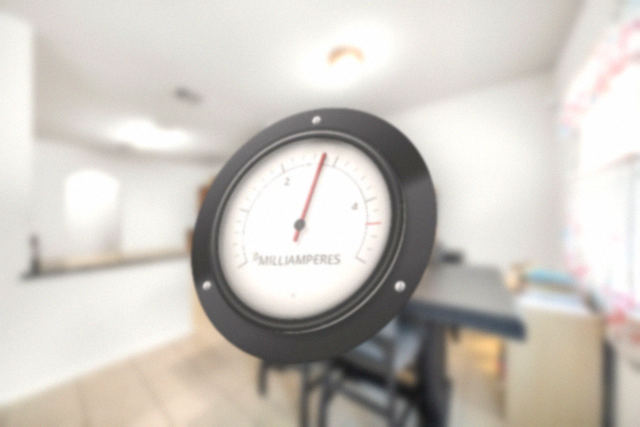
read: 2.8 mA
